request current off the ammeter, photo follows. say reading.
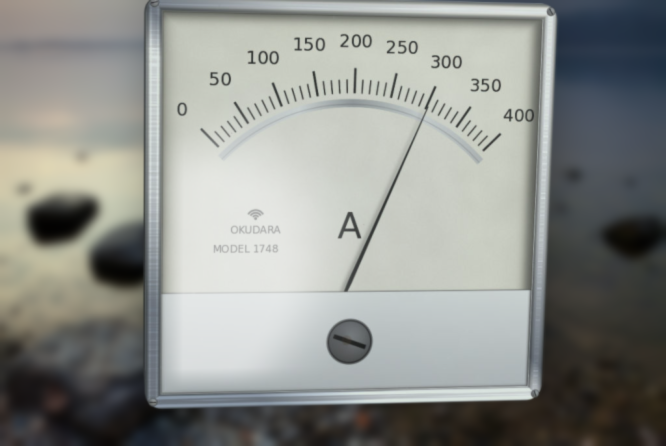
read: 300 A
